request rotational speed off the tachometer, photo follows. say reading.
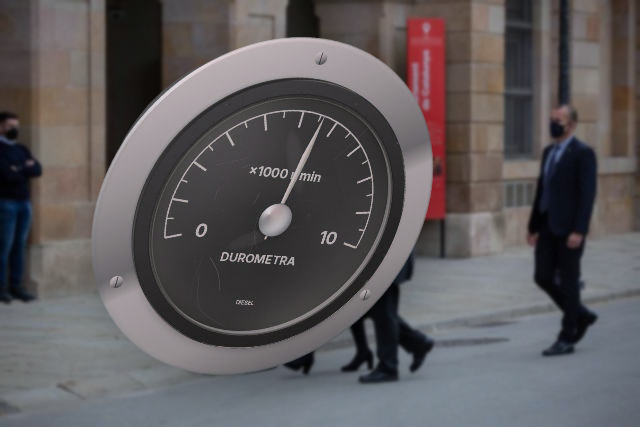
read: 5500 rpm
